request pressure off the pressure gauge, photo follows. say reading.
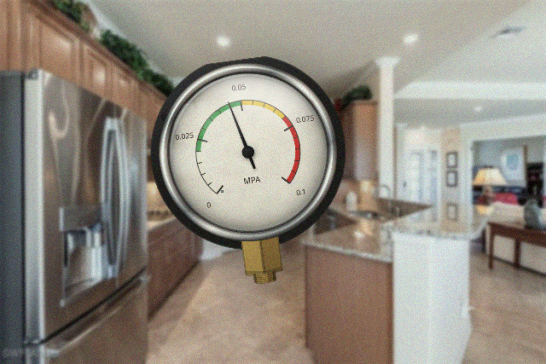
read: 0.045 MPa
